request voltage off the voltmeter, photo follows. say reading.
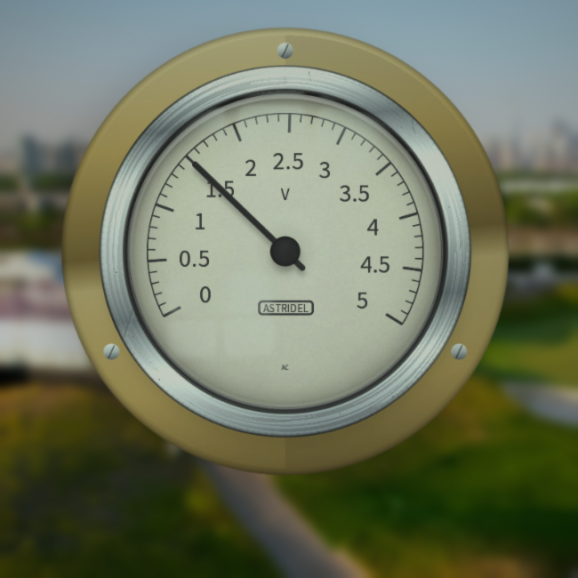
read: 1.5 V
